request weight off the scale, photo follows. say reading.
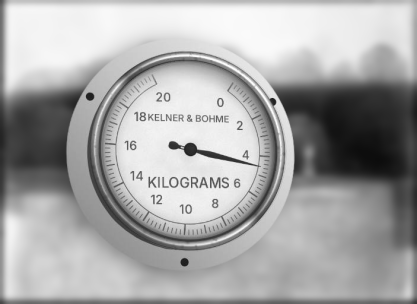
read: 4.6 kg
